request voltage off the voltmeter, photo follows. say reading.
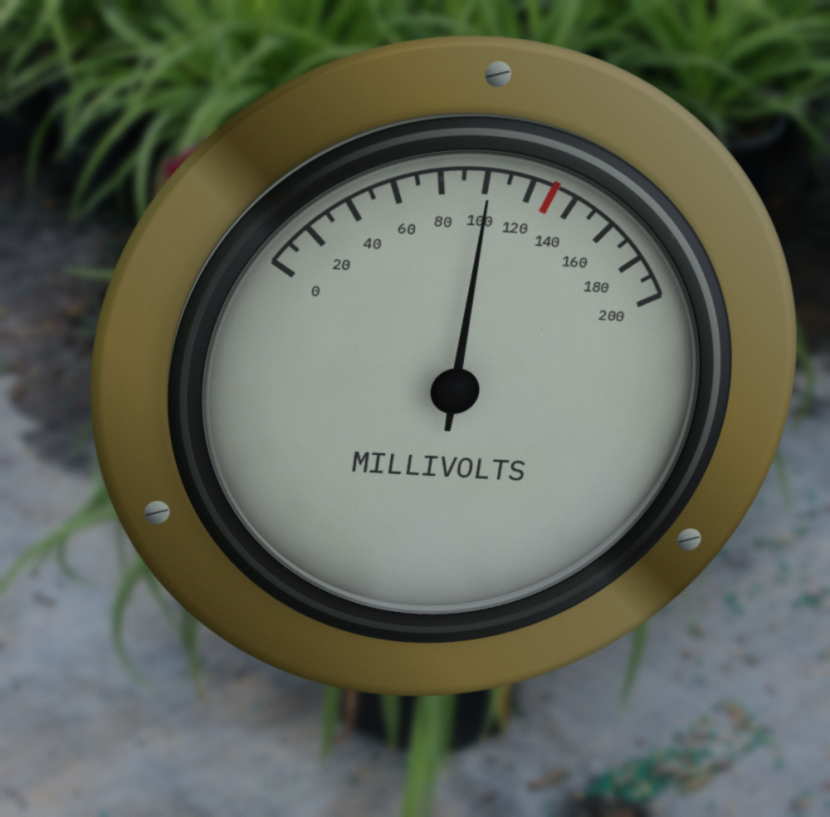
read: 100 mV
